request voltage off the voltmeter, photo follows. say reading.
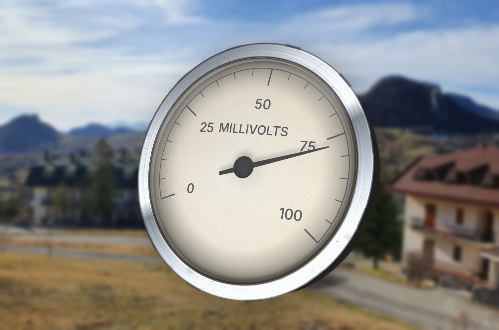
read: 77.5 mV
